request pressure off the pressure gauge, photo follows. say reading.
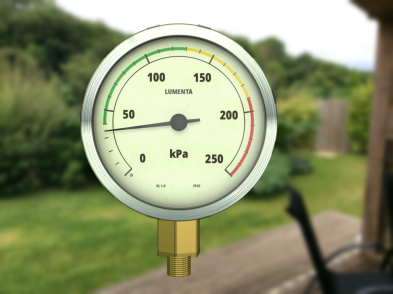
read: 35 kPa
